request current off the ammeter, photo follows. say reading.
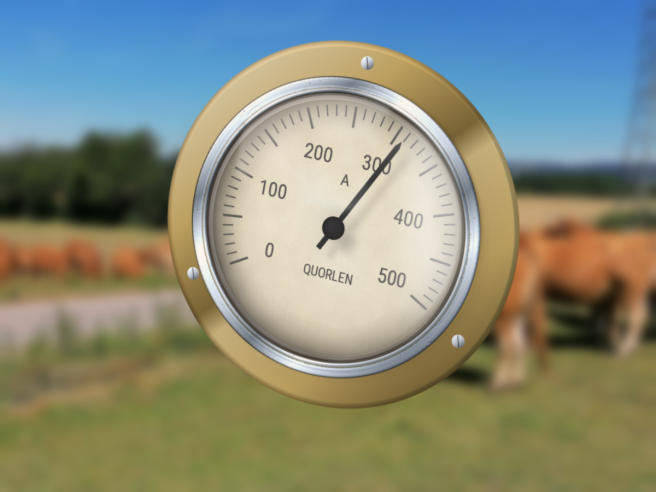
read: 310 A
